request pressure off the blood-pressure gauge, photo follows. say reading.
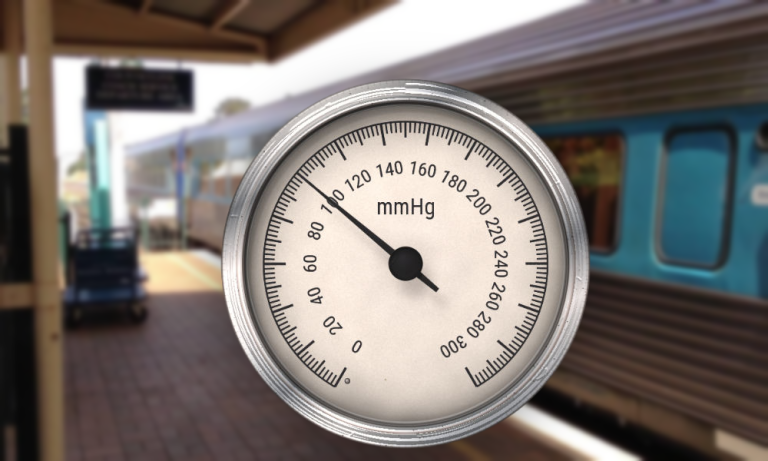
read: 100 mmHg
